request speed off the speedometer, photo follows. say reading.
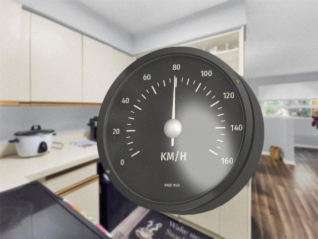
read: 80 km/h
